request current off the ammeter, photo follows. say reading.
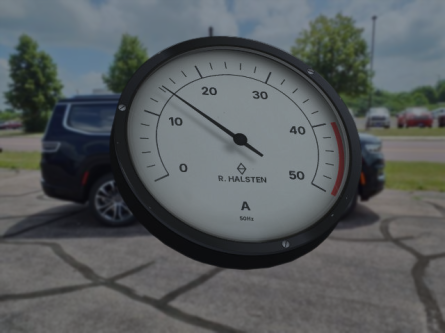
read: 14 A
